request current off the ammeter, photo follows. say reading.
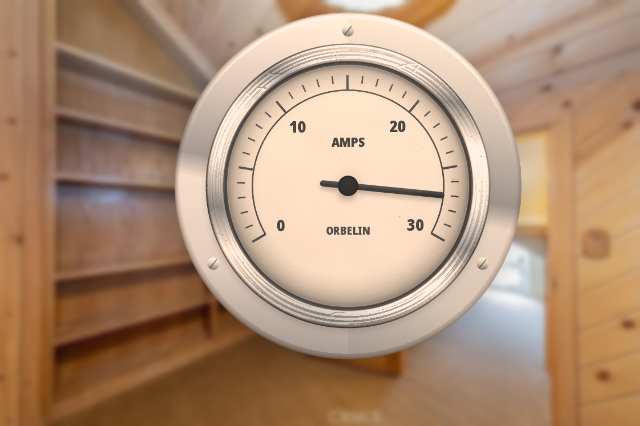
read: 27 A
